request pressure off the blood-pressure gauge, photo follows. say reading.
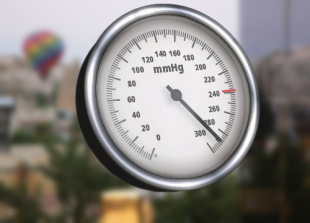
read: 290 mmHg
